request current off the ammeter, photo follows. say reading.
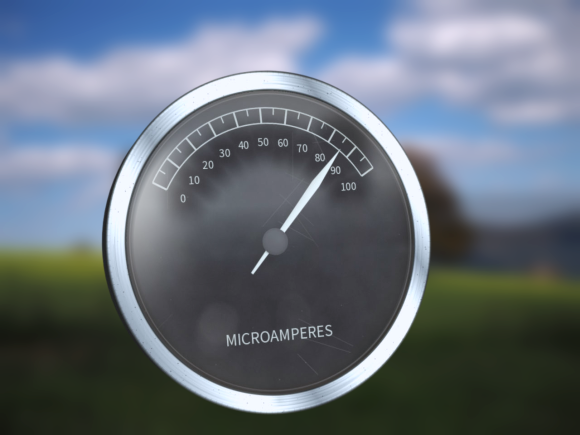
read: 85 µA
